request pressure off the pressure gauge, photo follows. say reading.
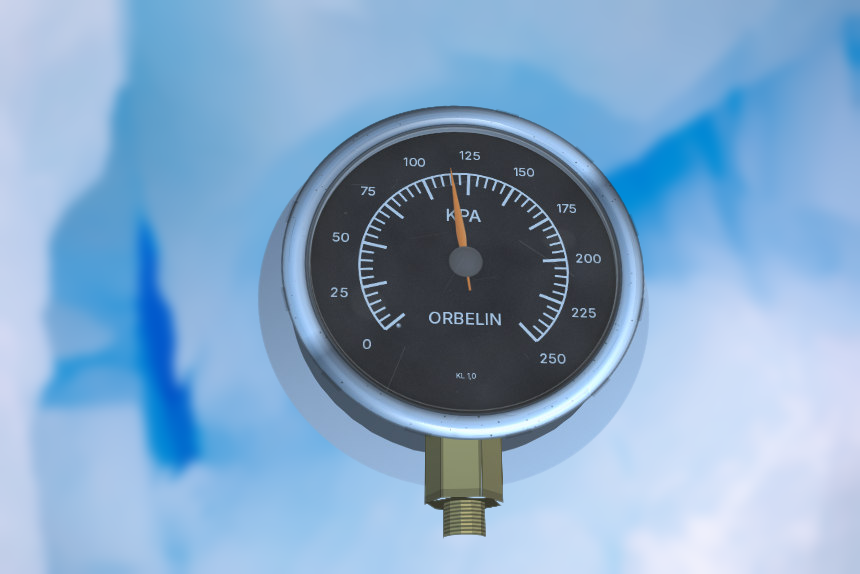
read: 115 kPa
